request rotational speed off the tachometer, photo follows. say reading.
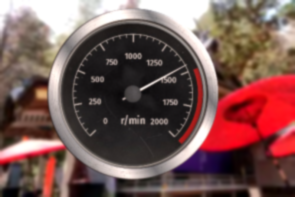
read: 1450 rpm
